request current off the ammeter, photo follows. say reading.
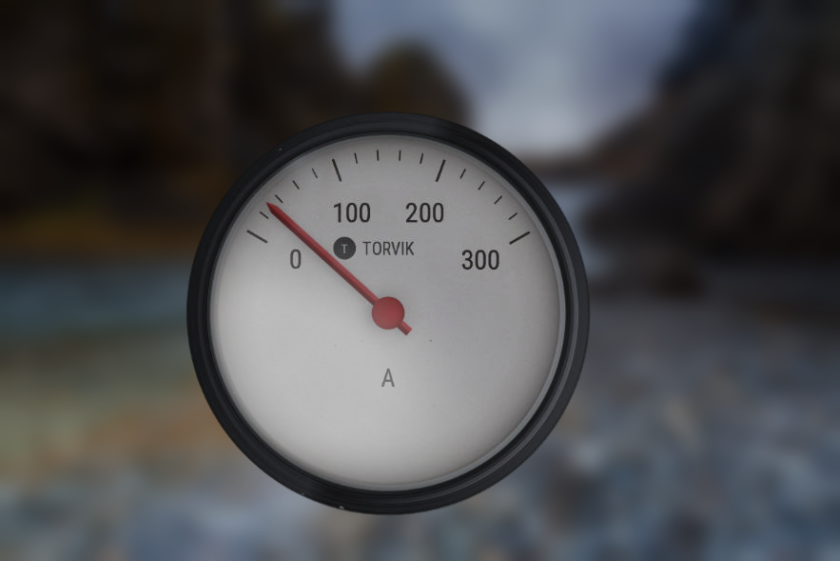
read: 30 A
